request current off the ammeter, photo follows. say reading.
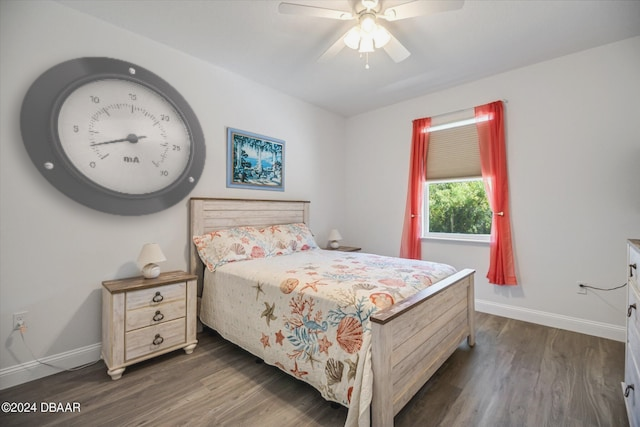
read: 2.5 mA
